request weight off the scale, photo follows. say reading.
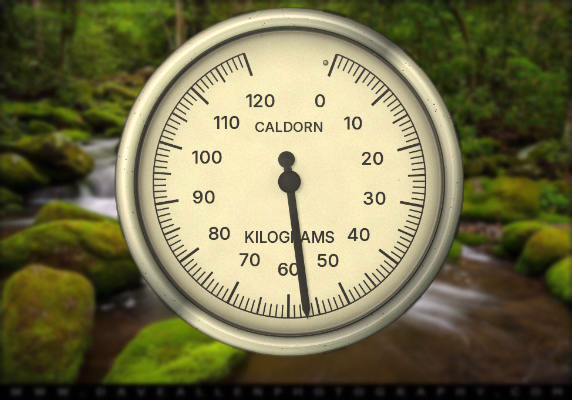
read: 57 kg
